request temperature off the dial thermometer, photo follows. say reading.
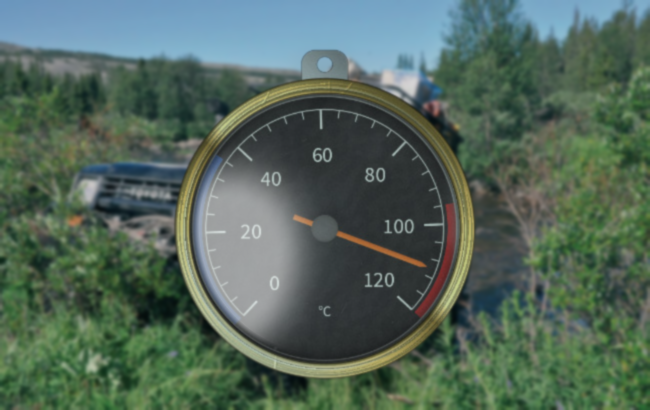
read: 110 °C
